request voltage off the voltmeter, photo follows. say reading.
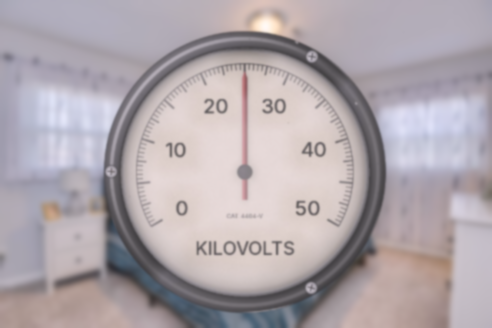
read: 25 kV
